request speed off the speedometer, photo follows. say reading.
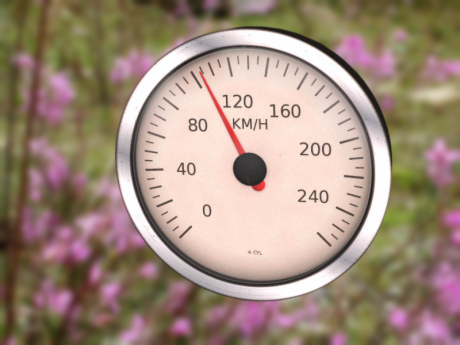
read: 105 km/h
